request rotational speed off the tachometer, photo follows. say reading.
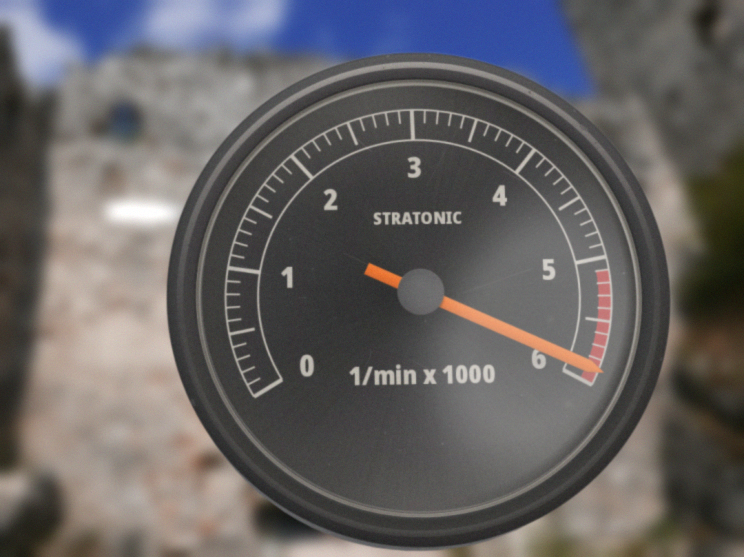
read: 5900 rpm
